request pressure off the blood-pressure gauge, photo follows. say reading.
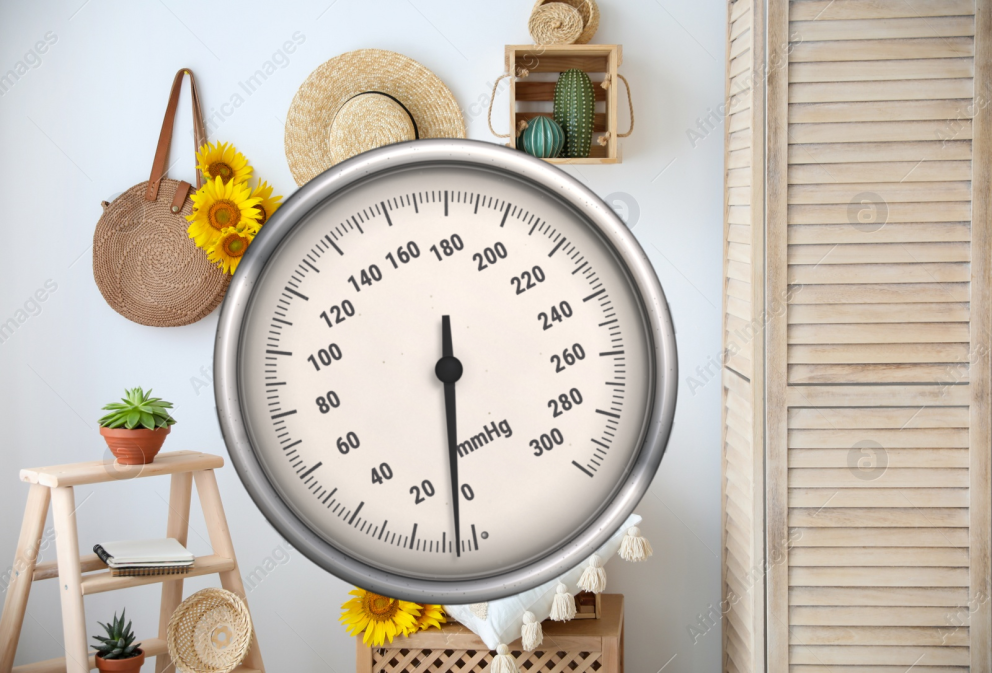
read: 6 mmHg
